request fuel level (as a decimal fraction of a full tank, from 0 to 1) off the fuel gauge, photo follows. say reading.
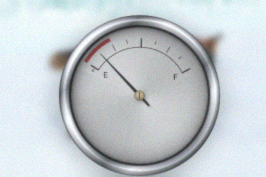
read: 0.125
